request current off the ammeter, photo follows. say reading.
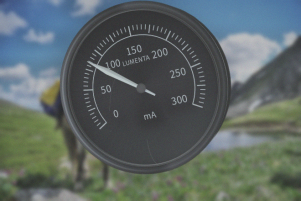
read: 85 mA
